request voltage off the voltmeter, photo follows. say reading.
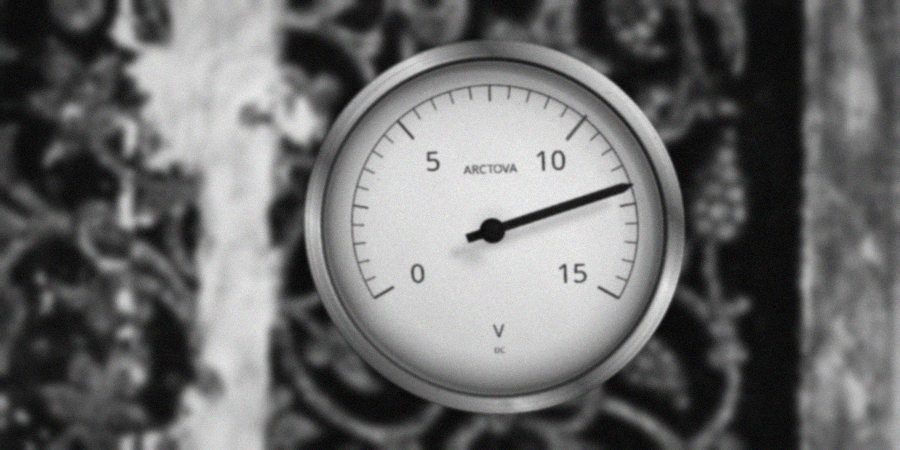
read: 12 V
